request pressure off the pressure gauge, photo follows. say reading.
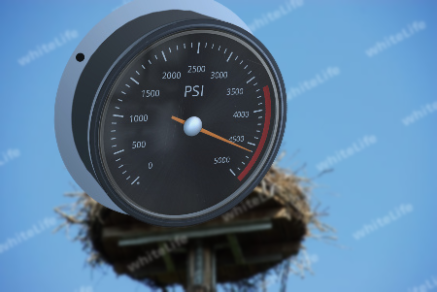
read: 4600 psi
